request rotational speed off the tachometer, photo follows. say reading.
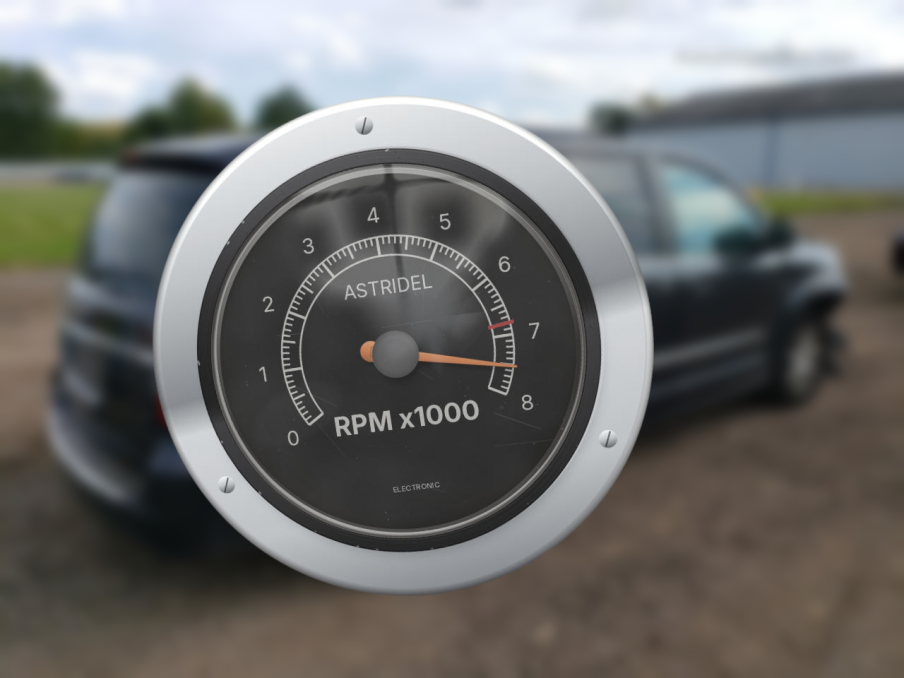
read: 7500 rpm
